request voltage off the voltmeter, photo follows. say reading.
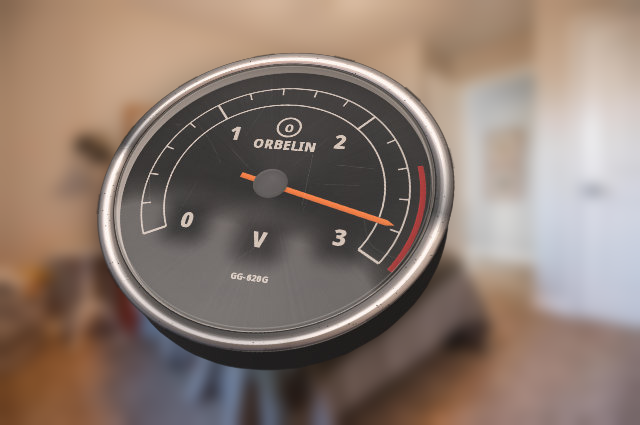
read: 2.8 V
